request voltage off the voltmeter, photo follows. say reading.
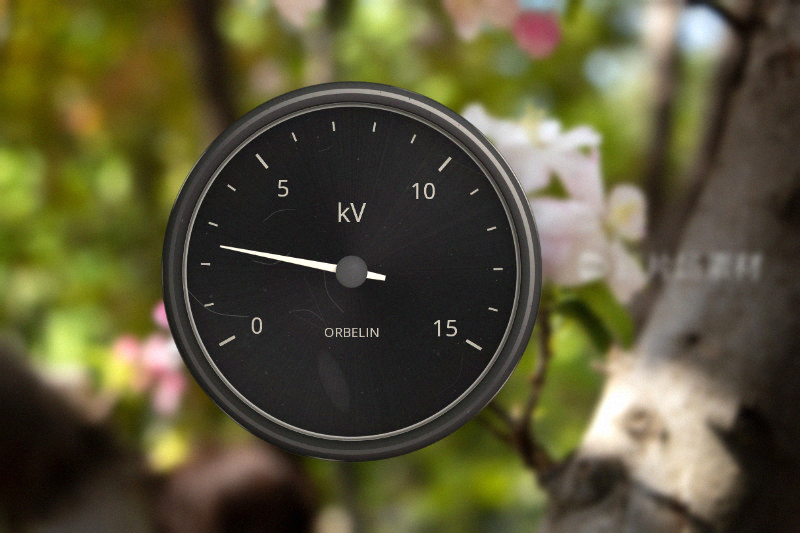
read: 2.5 kV
